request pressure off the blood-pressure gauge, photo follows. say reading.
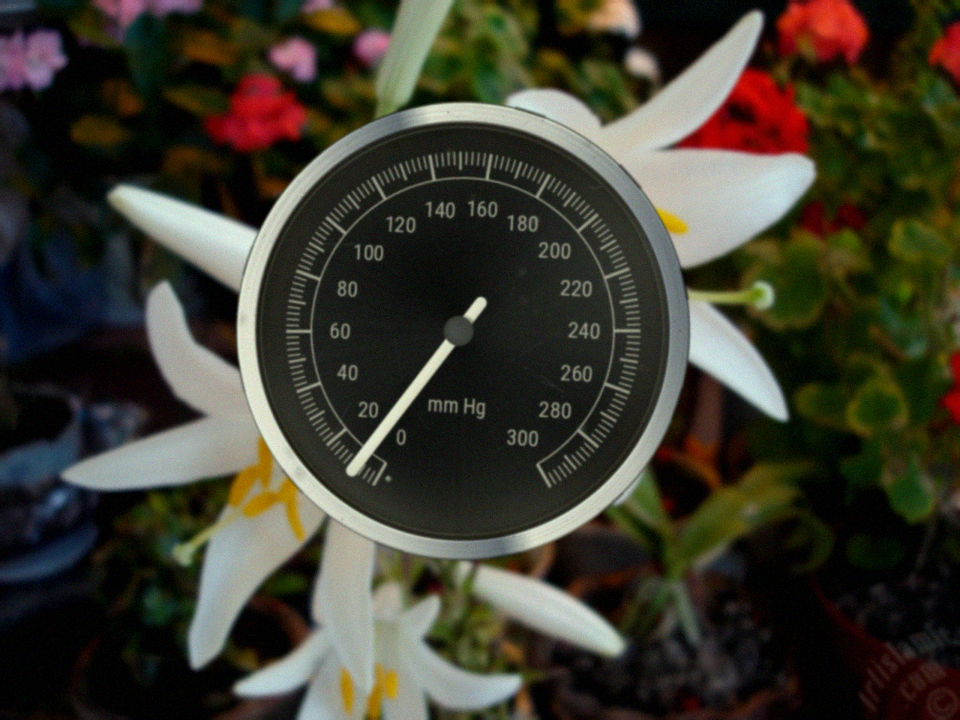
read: 8 mmHg
